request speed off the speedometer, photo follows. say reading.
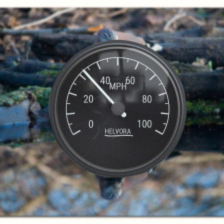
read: 32.5 mph
